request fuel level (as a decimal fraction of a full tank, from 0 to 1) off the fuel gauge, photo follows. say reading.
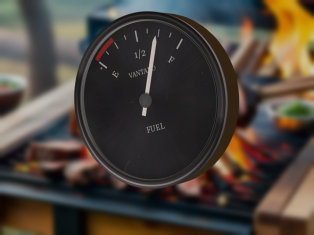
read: 0.75
